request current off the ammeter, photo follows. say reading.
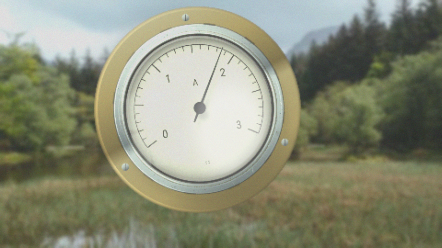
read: 1.85 A
